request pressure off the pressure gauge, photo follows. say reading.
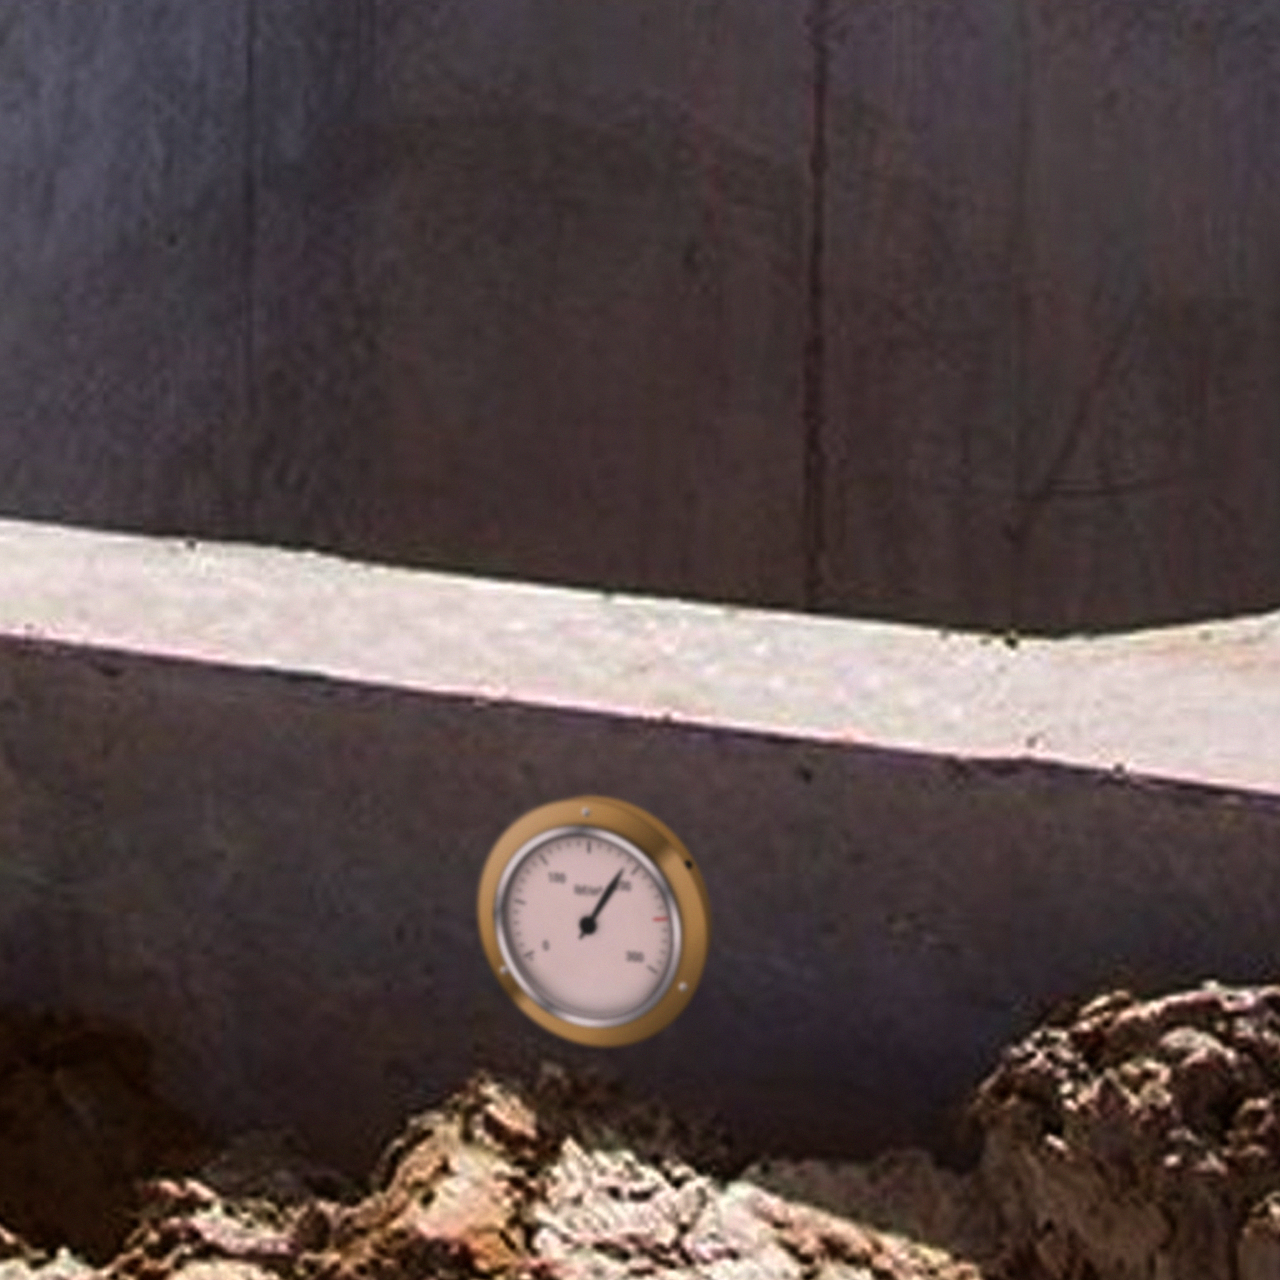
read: 190 psi
